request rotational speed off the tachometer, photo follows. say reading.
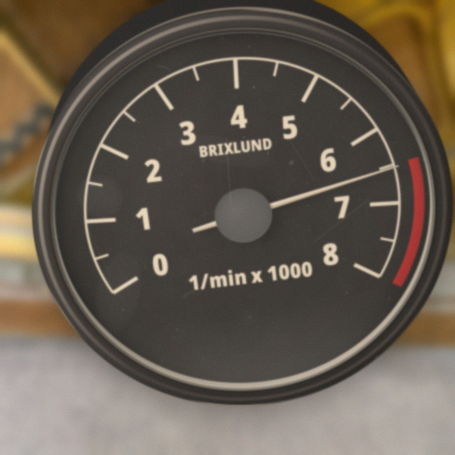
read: 6500 rpm
